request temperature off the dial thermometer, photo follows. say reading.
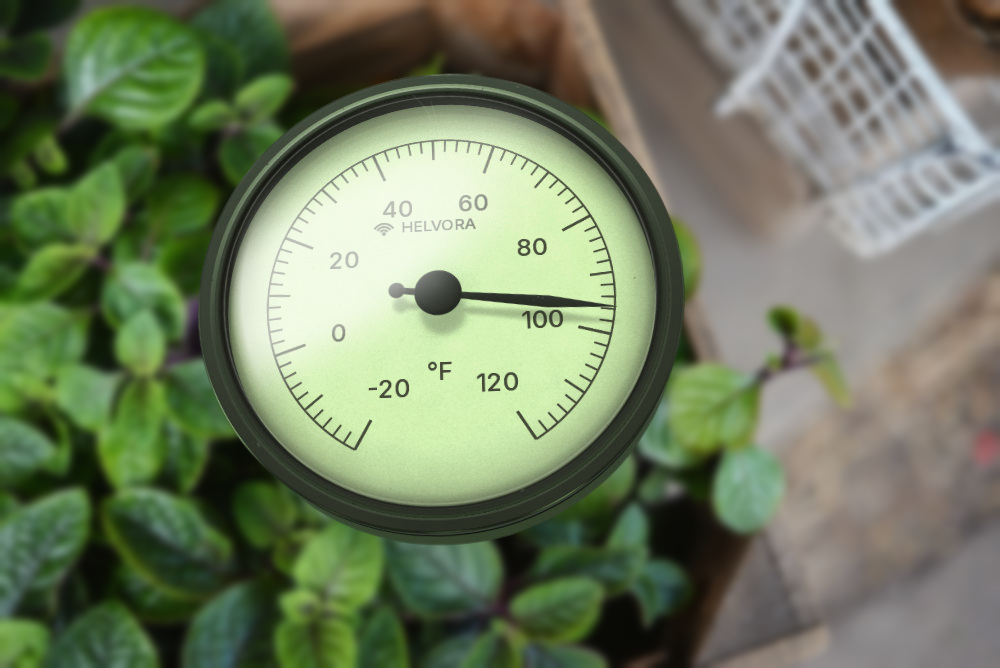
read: 96 °F
